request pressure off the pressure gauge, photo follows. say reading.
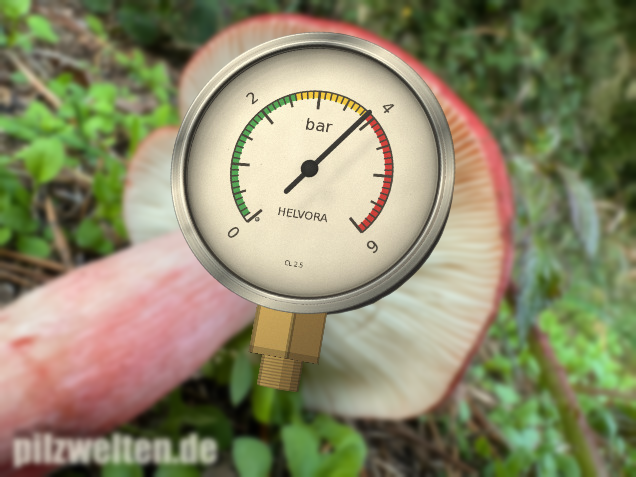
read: 3.9 bar
